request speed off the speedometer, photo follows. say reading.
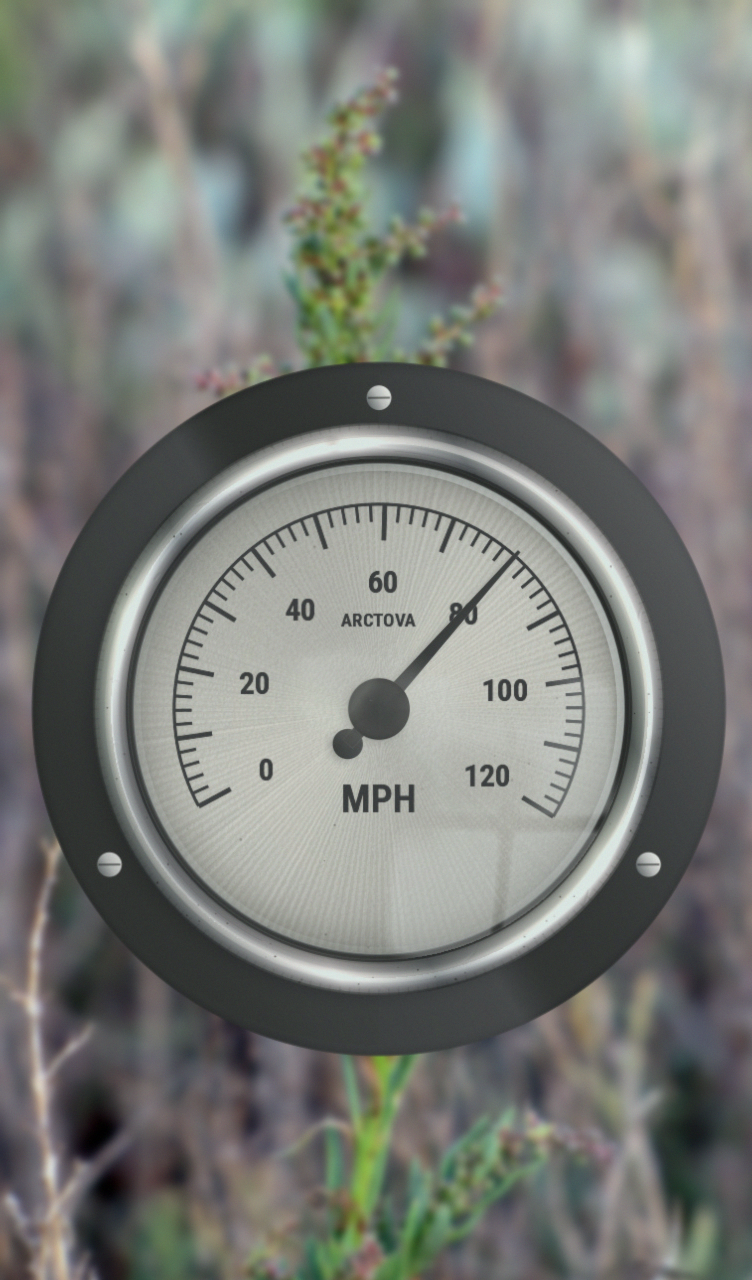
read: 80 mph
